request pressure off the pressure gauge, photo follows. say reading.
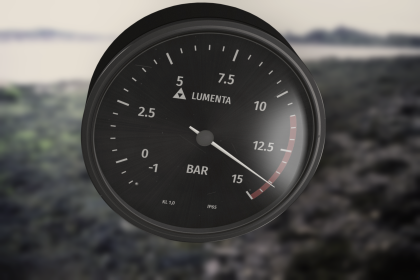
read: 14 bar
